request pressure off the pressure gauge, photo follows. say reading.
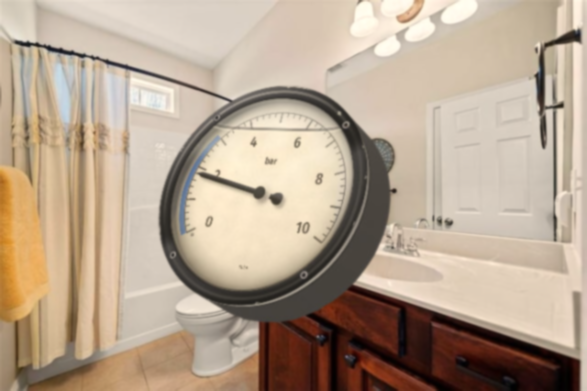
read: 1.8 bar
